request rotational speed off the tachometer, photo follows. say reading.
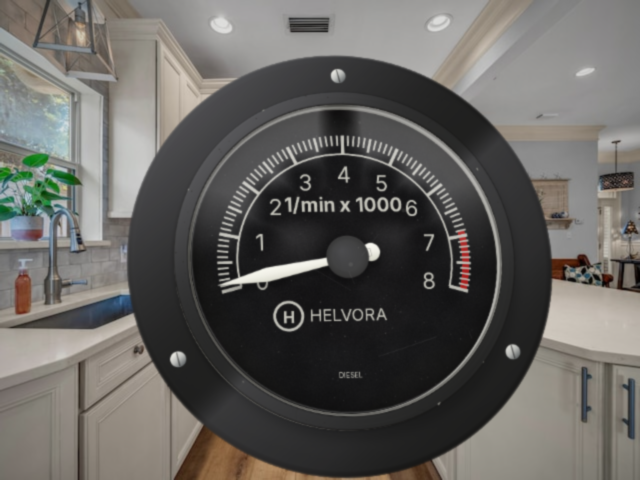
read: 100 rpm
